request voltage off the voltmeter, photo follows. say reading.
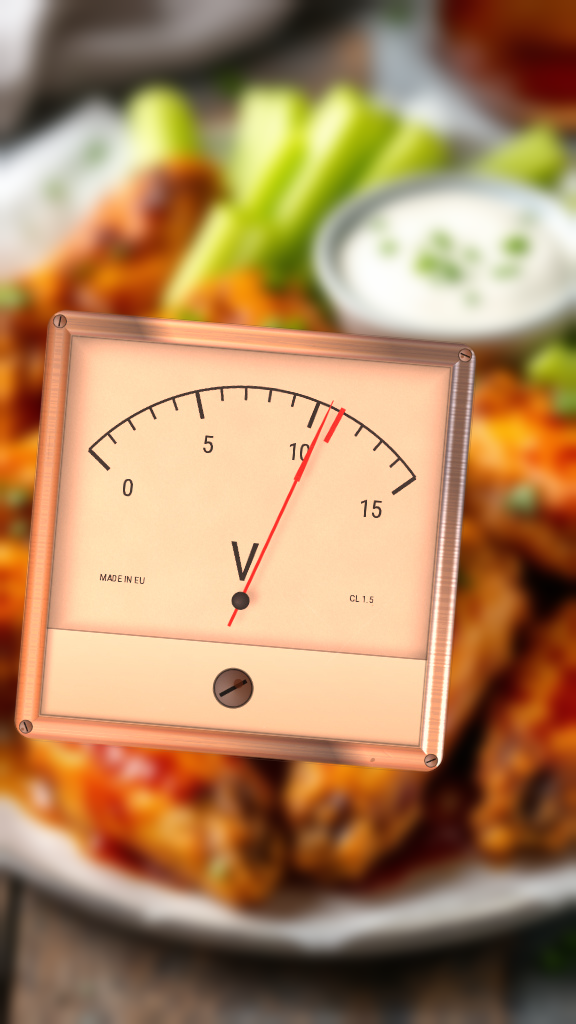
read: 10.5 V
